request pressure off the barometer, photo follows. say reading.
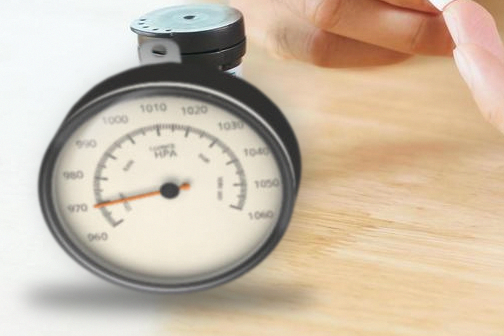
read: 970 hPa
